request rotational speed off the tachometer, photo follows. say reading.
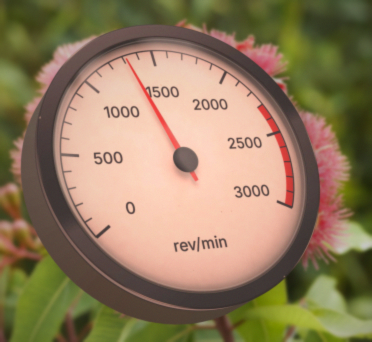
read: 1300 rpm
